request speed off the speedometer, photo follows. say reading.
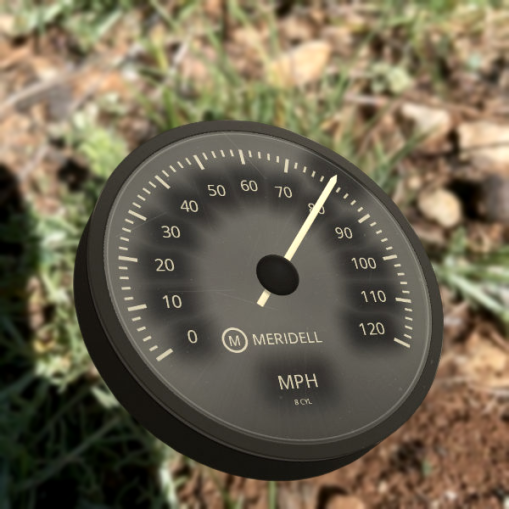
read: 80 mph
